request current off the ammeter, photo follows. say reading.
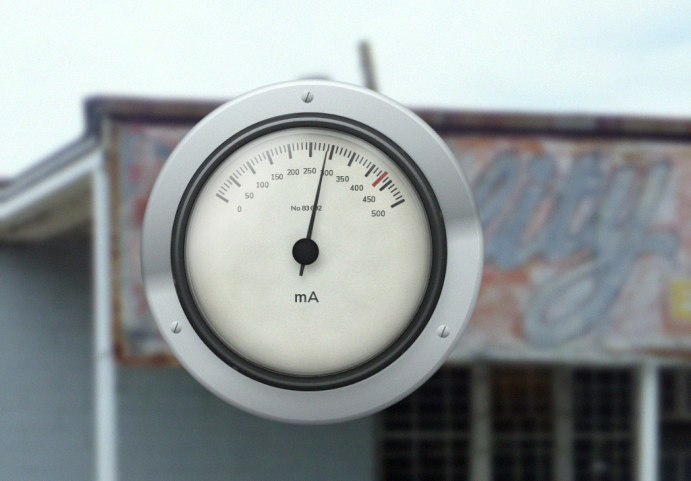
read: 290 mA
